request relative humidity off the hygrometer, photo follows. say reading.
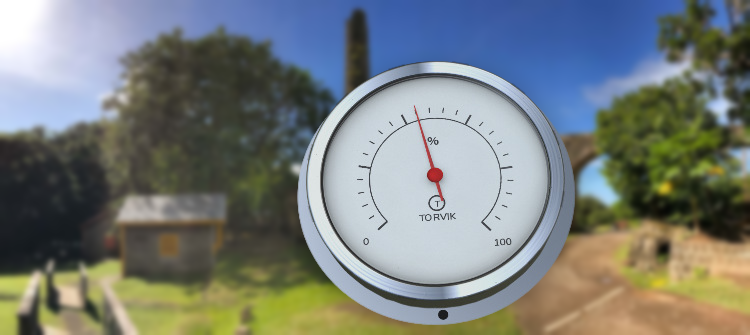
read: 44 %
